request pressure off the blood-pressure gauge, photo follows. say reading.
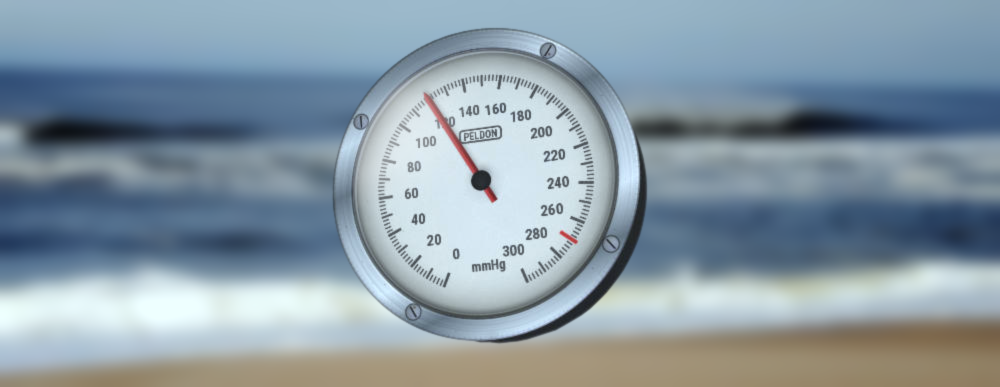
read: 120 mmHg
